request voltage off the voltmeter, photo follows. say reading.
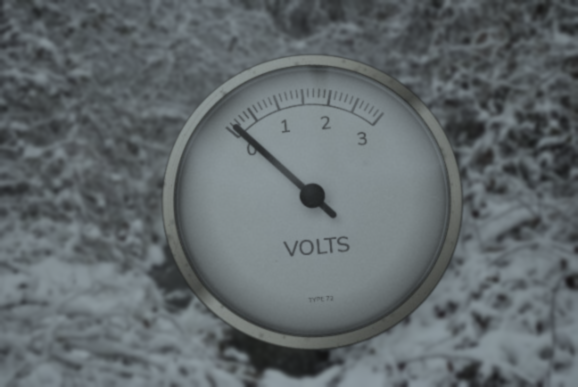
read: 0.1 V
